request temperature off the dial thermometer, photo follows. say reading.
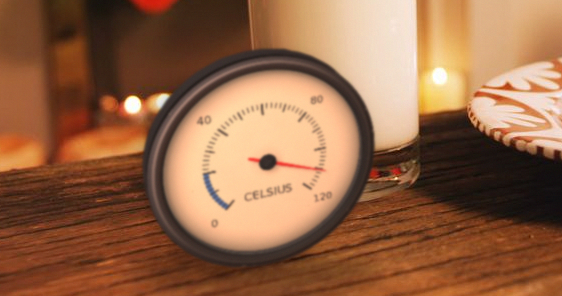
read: 110 °C
